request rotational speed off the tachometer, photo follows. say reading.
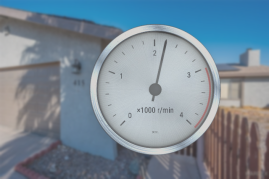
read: 2200 rpm
